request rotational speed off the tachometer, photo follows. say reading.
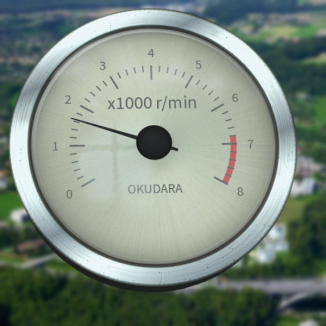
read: 1600 rpm
